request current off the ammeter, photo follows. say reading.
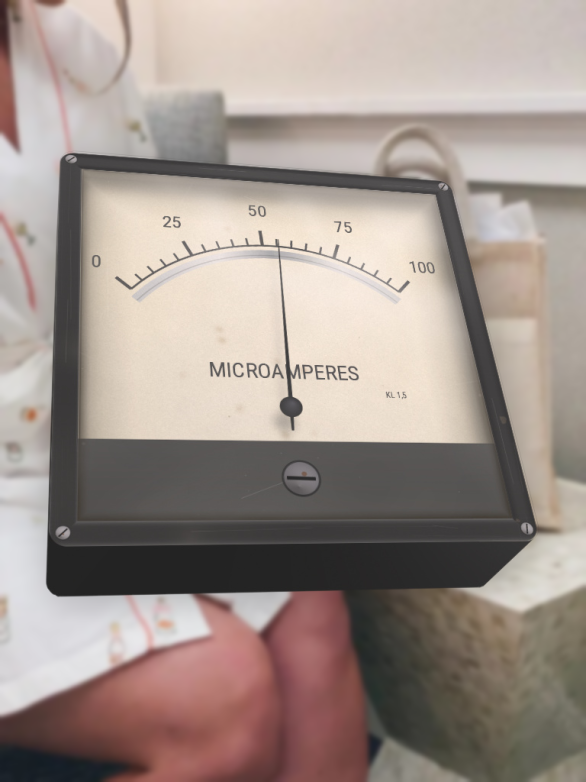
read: 55 µA
